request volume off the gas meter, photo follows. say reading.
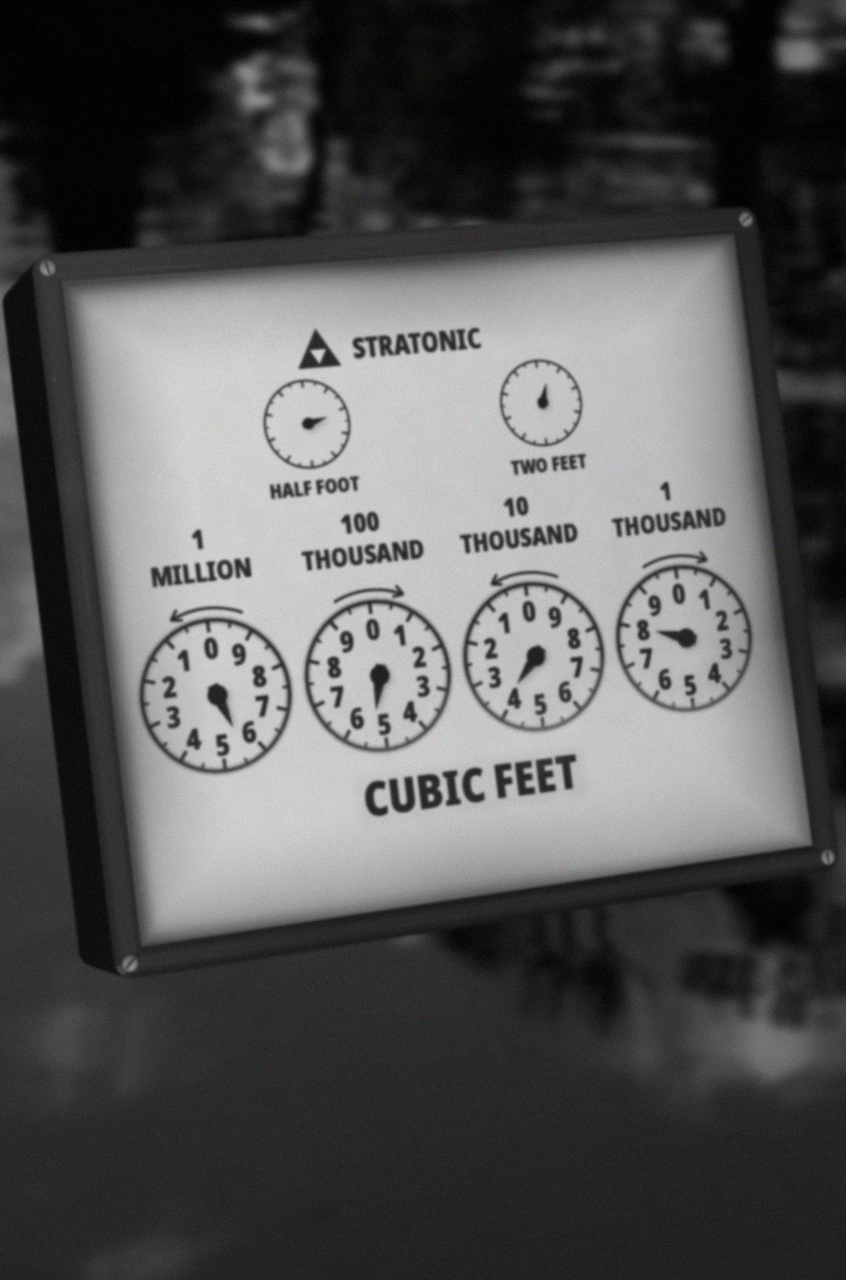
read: 553800 ft³
